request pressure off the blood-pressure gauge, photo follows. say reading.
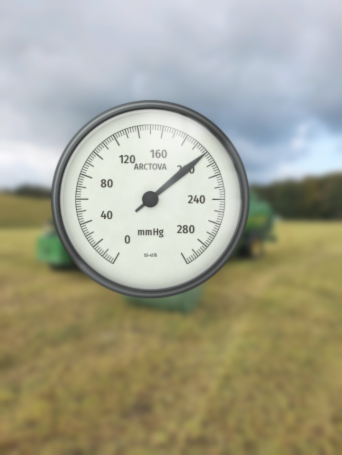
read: 200 mmHg
